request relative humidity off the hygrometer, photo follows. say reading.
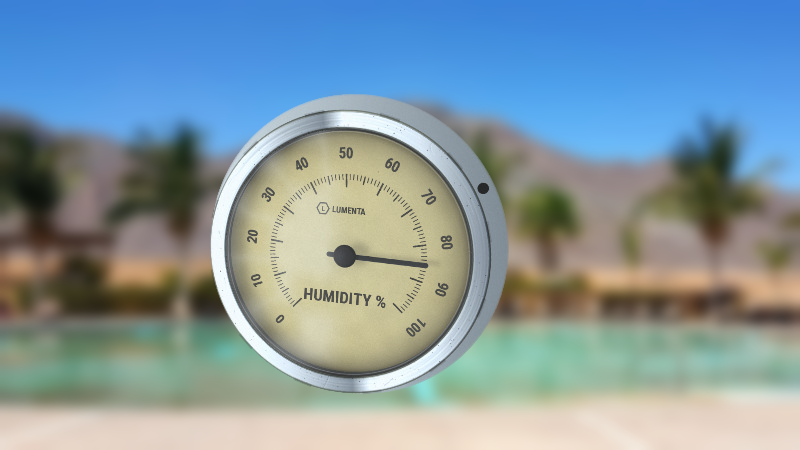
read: 85 %
